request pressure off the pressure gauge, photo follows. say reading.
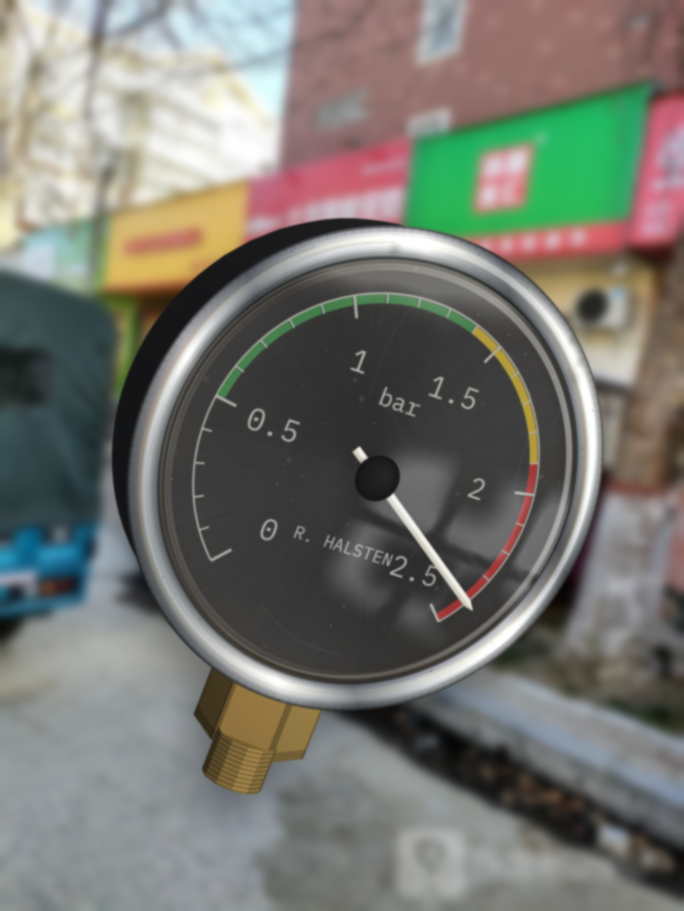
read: 2.4 bar
